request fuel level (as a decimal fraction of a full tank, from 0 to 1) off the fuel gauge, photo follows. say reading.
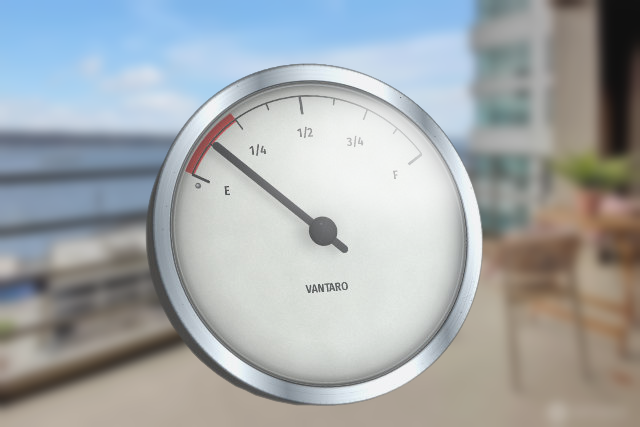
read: 0.125
